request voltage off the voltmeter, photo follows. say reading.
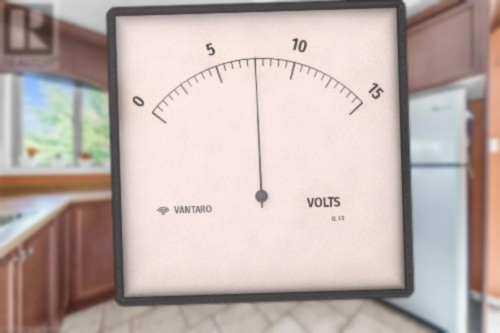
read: 7.5 V
